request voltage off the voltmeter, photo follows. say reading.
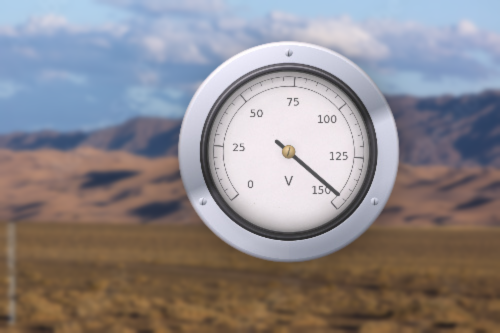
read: 145 V
